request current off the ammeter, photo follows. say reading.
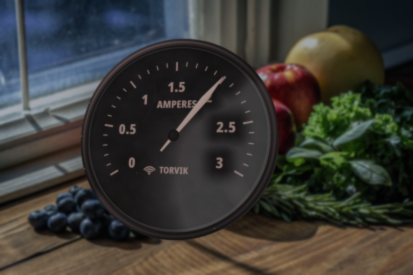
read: 2 A
